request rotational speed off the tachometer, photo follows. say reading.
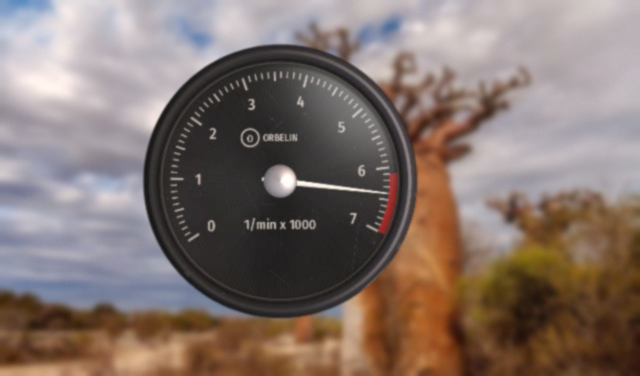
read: 6400 rpm
